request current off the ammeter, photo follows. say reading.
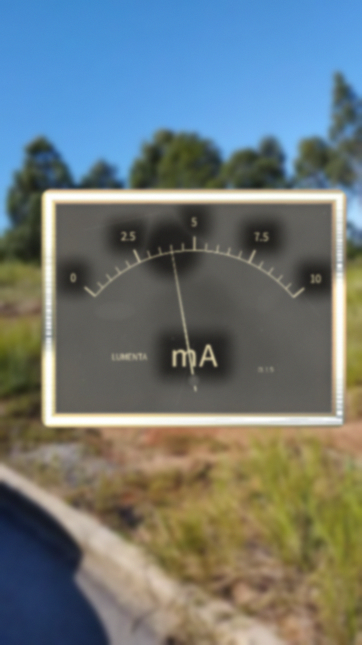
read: 4 mA
